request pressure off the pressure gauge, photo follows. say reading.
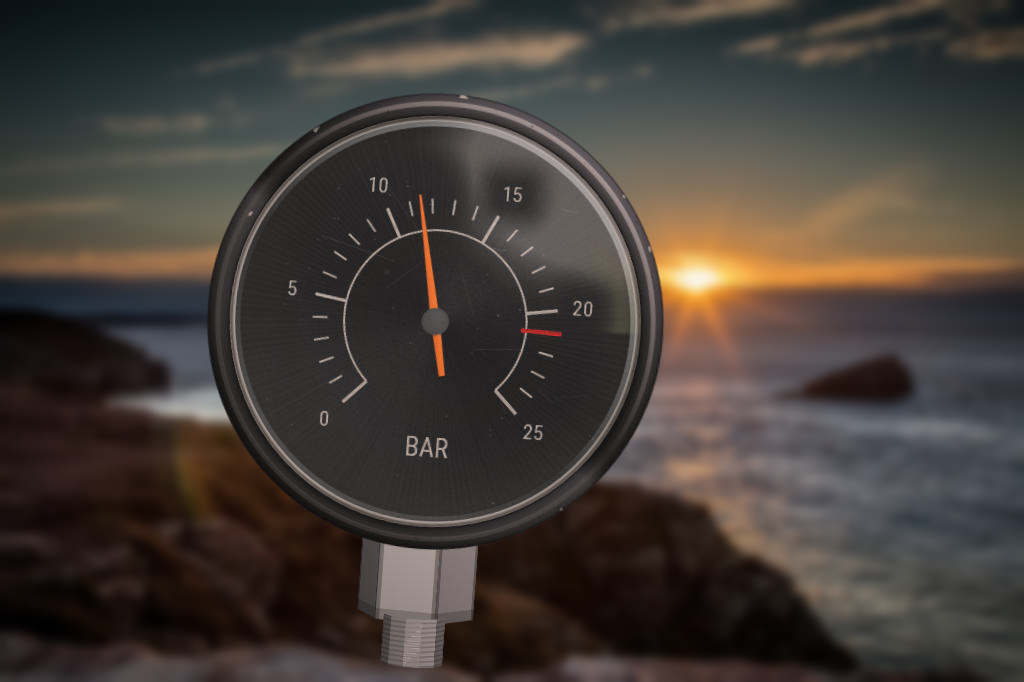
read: 11.5 bar
